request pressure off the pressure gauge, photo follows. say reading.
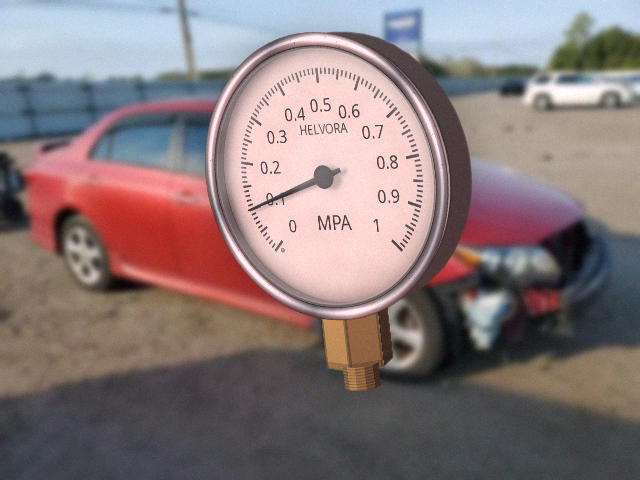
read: 0.1 MPa
